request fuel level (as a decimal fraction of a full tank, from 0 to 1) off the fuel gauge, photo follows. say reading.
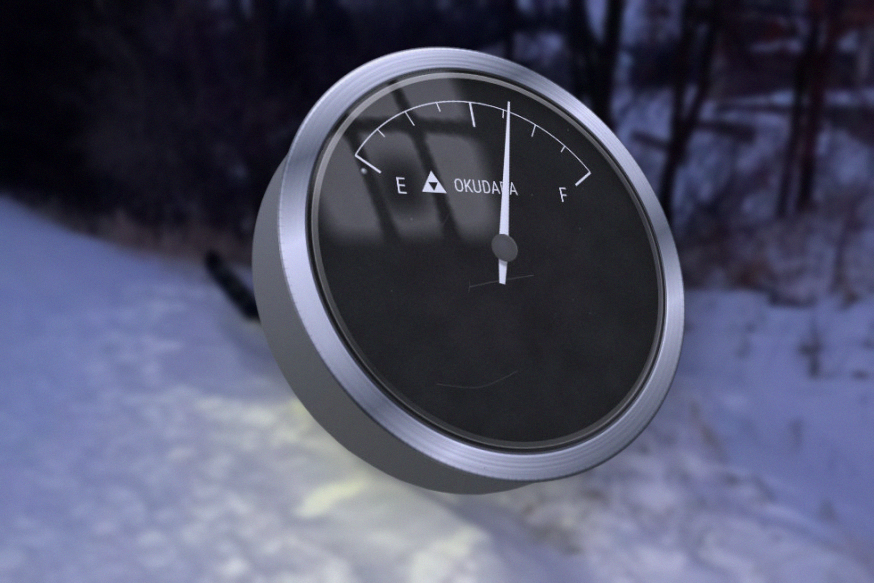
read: 0.625
